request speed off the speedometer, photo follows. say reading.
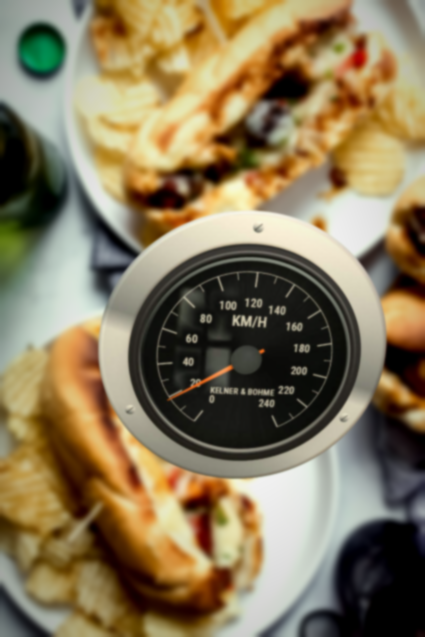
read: 20 km/h
